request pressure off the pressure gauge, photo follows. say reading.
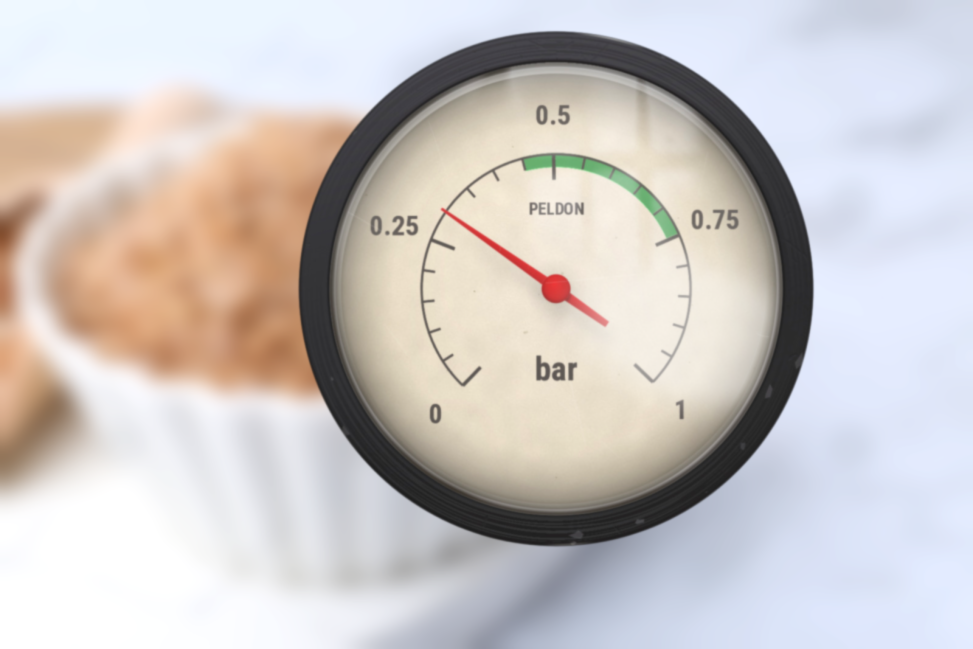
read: 0.3 bar
